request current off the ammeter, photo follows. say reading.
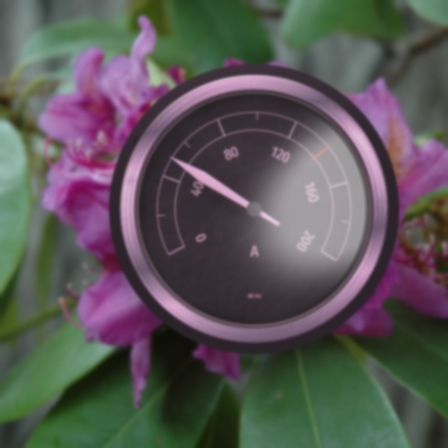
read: 50 A
